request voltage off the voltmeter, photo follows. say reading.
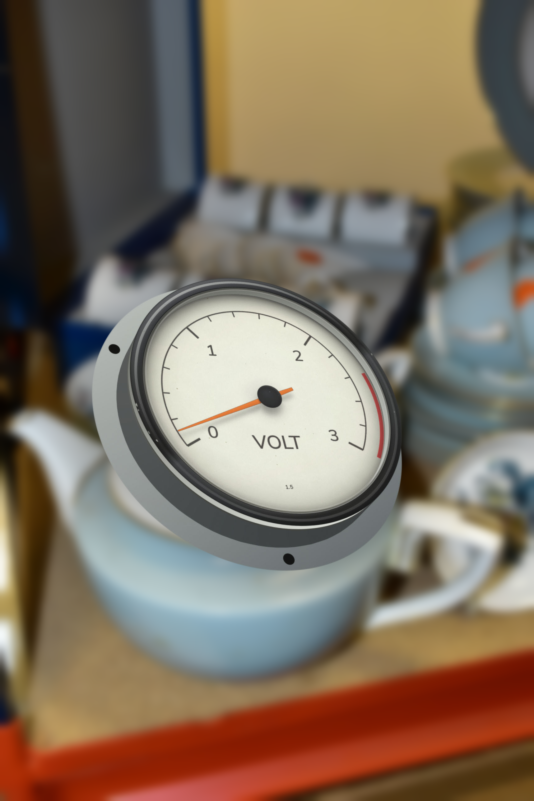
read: 0.1 V
